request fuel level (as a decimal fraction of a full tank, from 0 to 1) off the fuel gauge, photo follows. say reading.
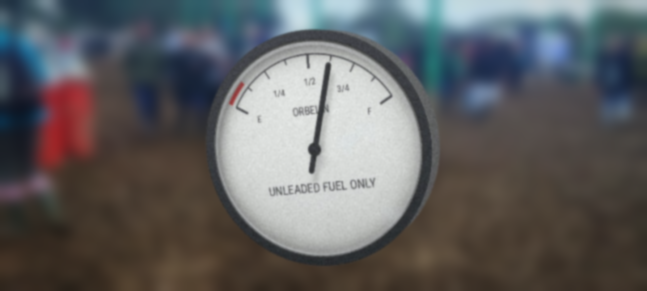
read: 0.625
